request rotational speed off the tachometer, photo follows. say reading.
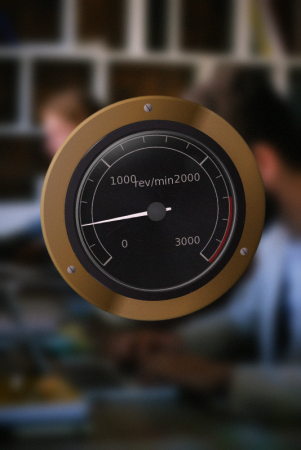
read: 400 rpm
